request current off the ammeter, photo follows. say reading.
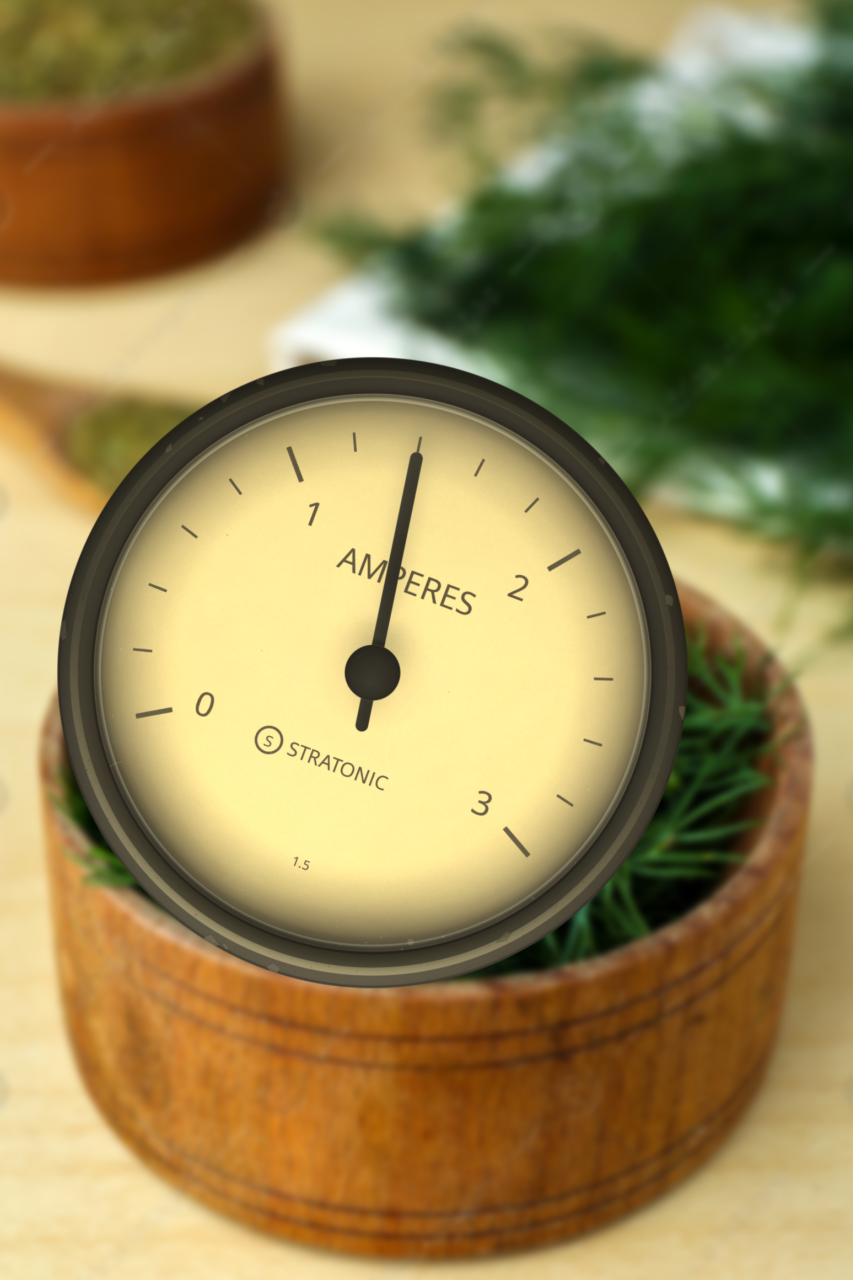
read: 1.4 A
